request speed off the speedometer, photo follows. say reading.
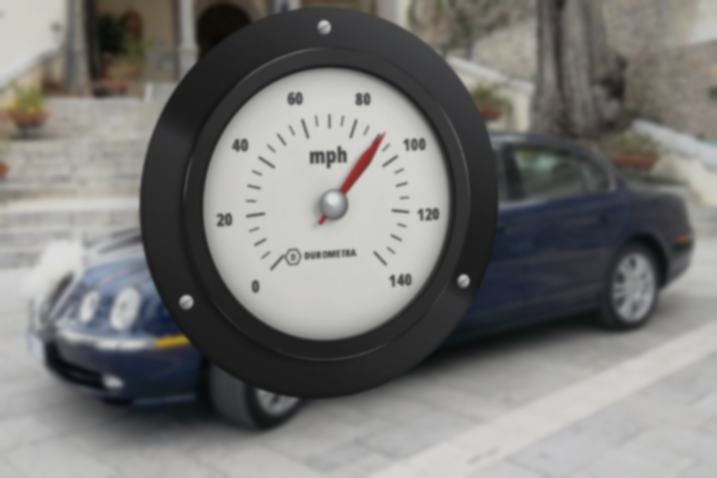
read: 90 mph
